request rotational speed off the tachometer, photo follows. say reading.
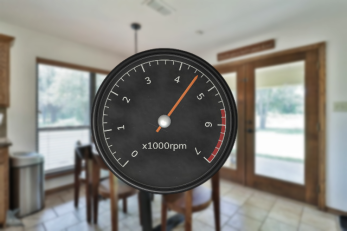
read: 4500 rpm
